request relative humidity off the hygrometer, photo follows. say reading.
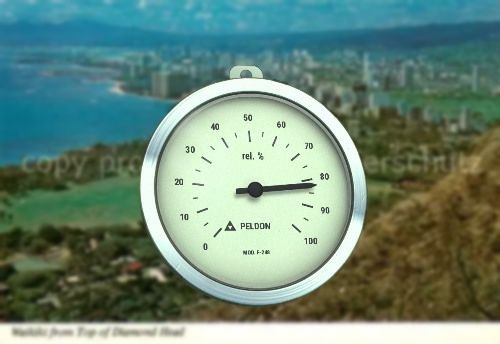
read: 82.5 %
